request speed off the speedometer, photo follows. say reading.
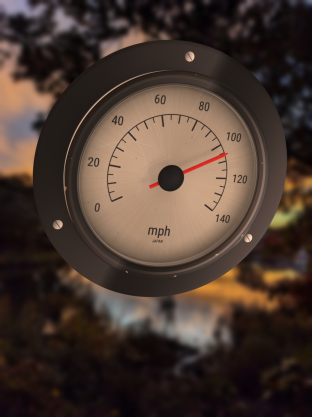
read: 105 mph
